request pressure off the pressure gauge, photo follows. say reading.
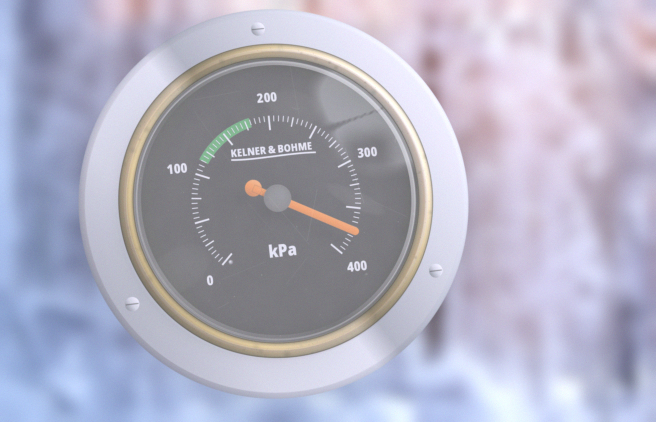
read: 375 kPa
